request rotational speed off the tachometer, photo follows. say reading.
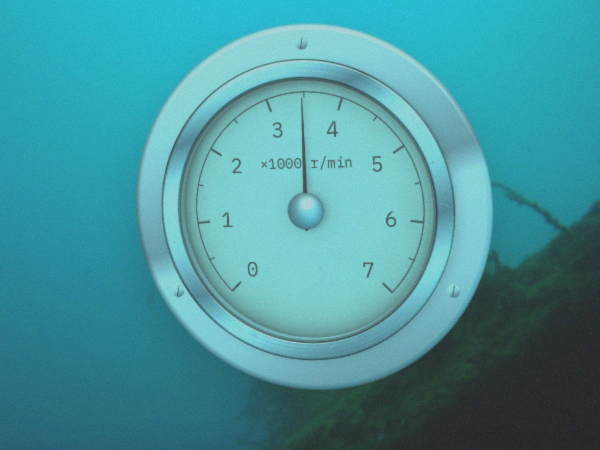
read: 3500 rpm
